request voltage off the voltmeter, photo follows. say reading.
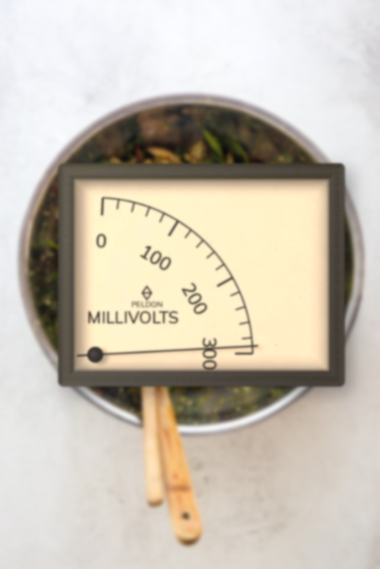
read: 290 mV
